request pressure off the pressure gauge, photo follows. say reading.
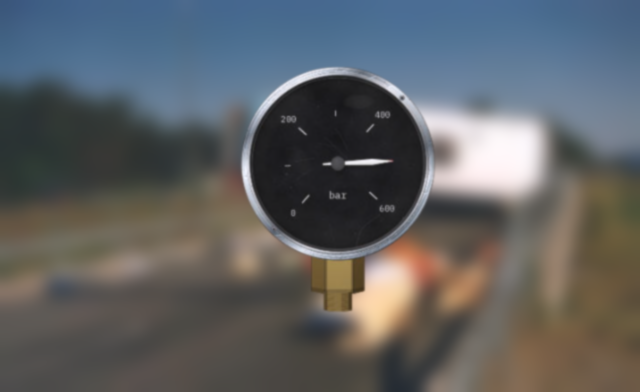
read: 500 bar
